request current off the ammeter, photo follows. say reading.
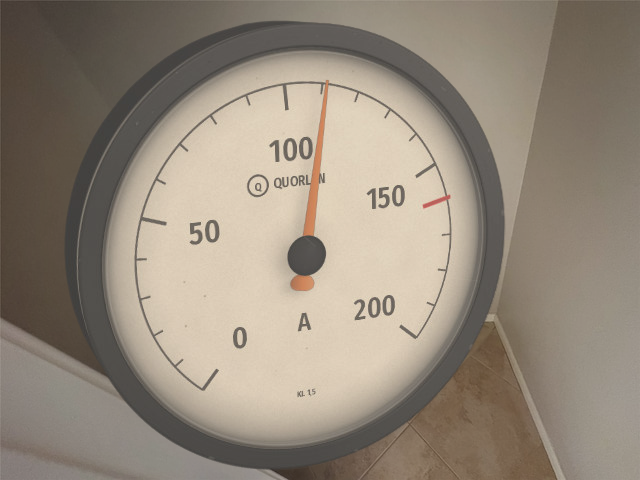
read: 110 A
